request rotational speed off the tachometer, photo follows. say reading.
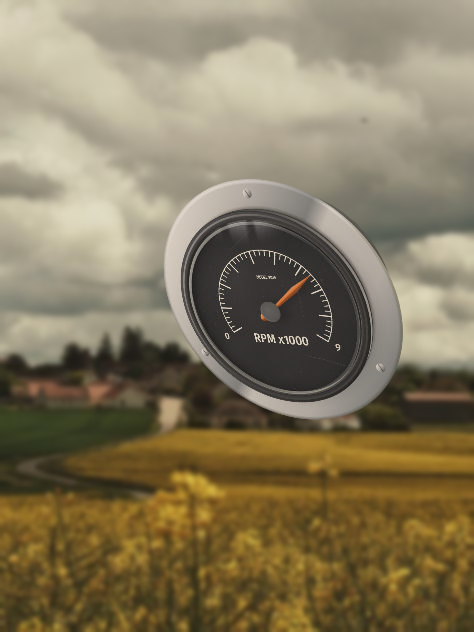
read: 6400 rpm
